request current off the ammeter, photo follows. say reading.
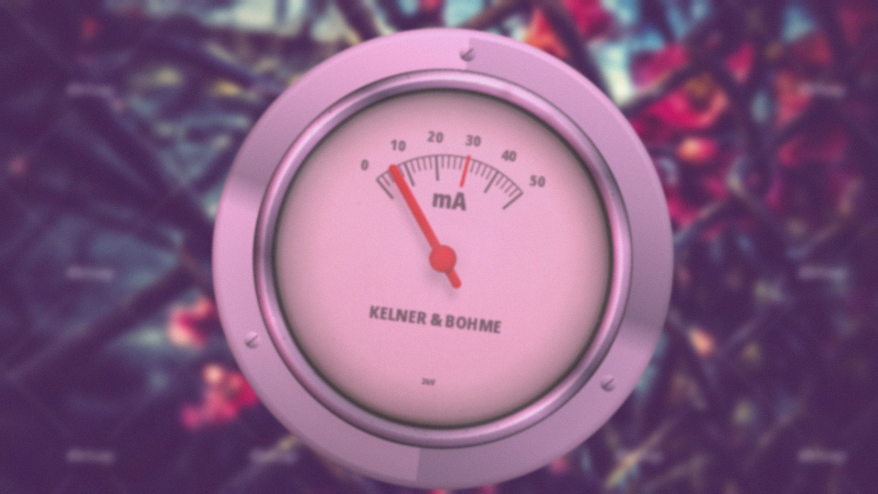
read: 6 mA
